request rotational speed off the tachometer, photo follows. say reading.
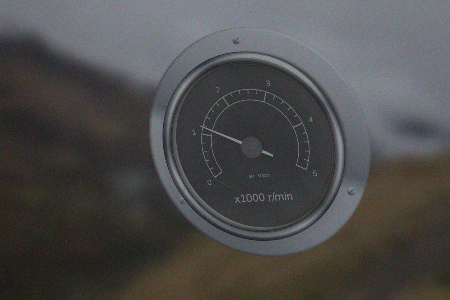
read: 1200 rpm
